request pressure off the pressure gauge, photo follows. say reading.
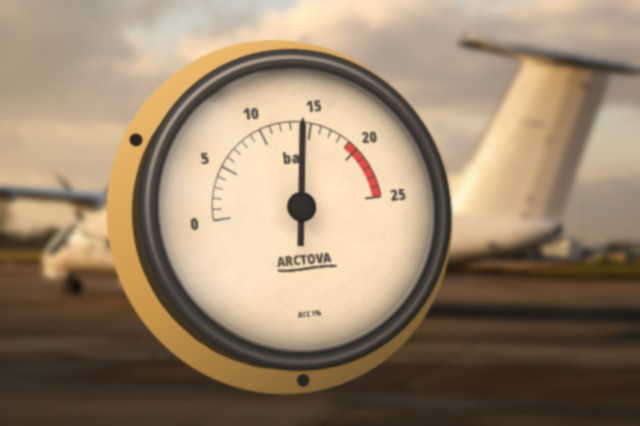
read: 14 bar
